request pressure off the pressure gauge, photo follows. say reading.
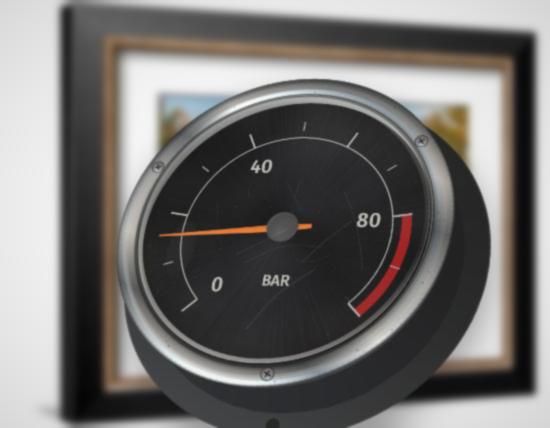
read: 15 bar
